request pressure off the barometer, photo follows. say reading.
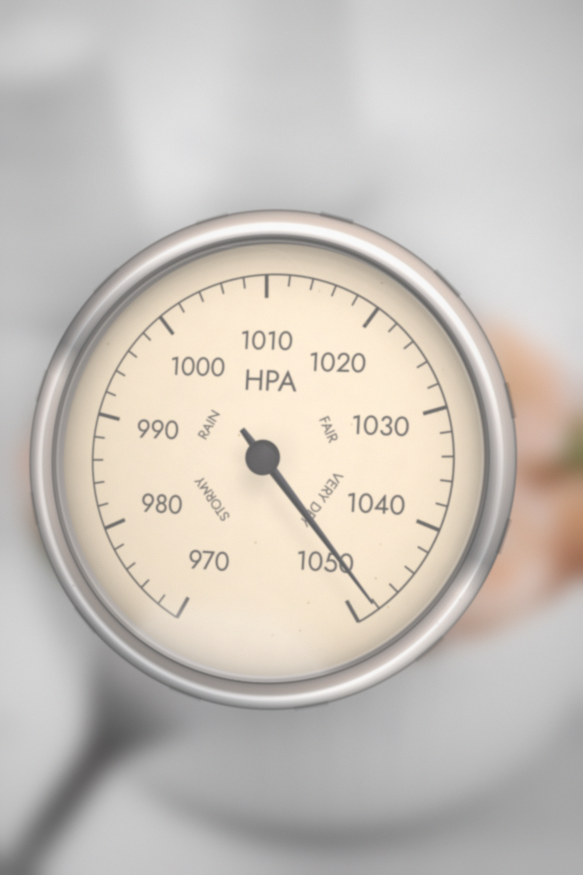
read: 1048 hPa
